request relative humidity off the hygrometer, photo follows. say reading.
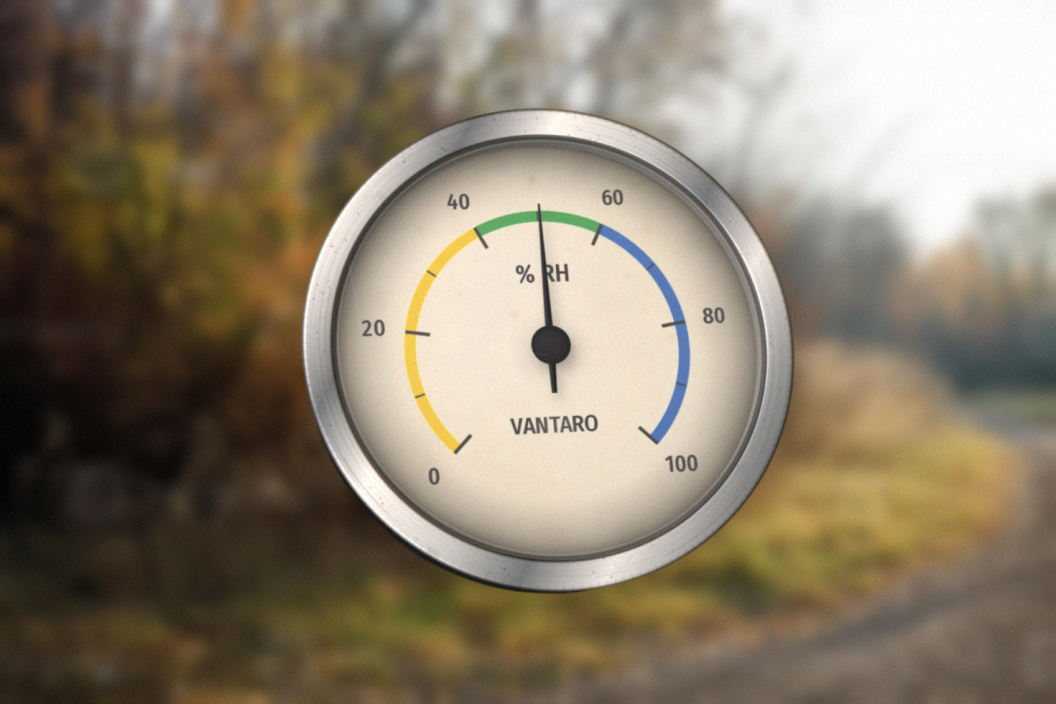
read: 50 %
